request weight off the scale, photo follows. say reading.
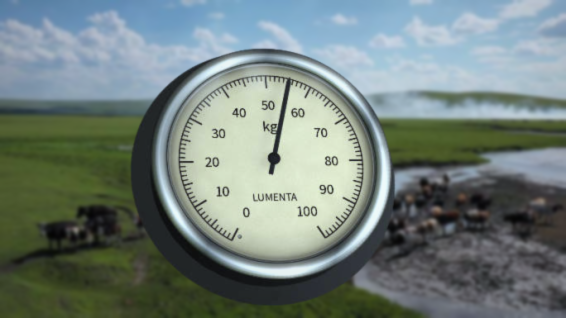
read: 55 kg
